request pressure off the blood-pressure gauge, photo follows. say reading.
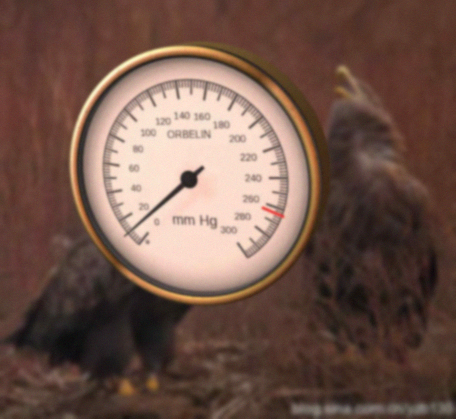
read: 10 mmHg
